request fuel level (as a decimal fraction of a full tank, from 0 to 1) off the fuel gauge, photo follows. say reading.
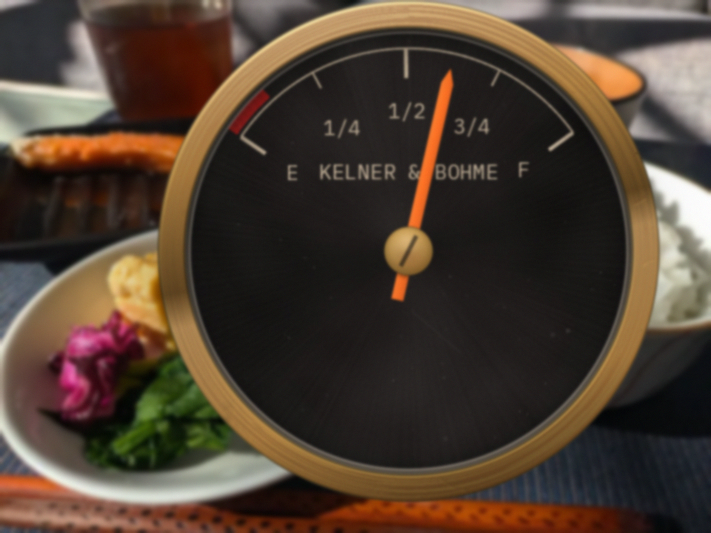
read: 0.625
